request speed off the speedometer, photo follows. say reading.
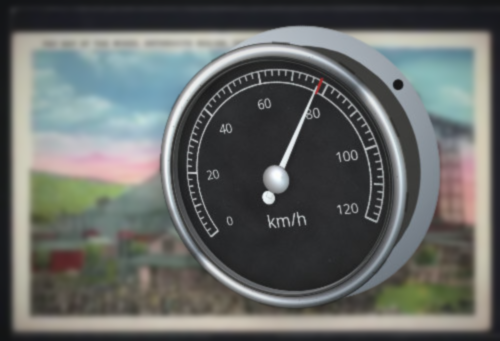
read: 78 km/h
